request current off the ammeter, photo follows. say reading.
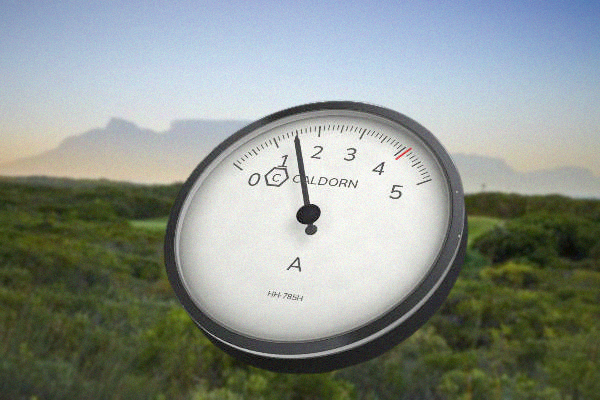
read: 1.5 A
